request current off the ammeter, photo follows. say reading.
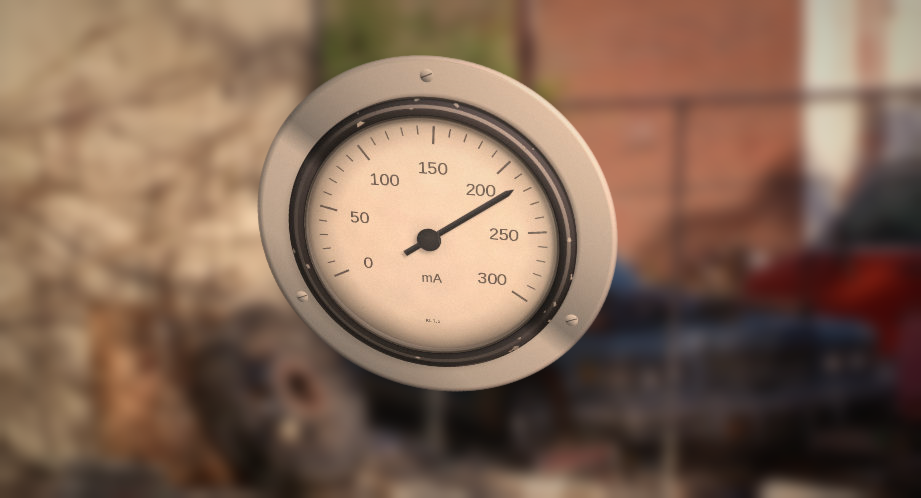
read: 215 mA
